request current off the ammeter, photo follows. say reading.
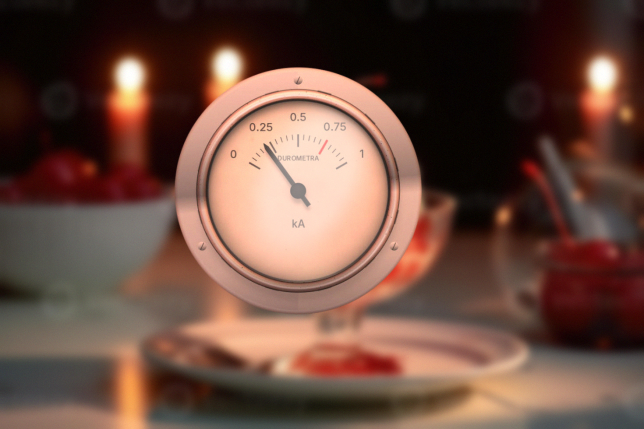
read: 0.2 kA
